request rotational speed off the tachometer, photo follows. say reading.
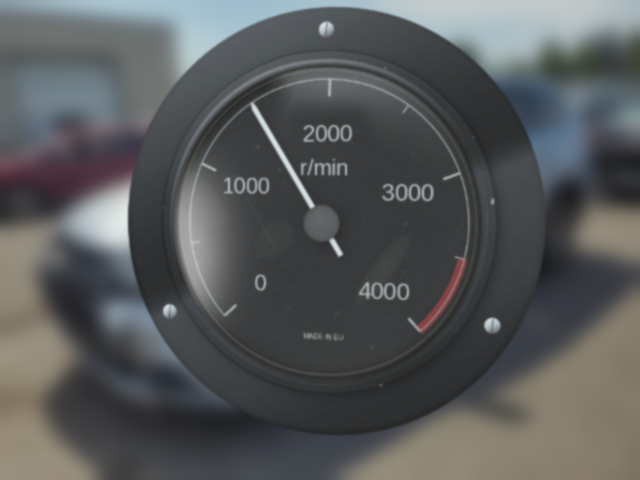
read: 1500 rpm
